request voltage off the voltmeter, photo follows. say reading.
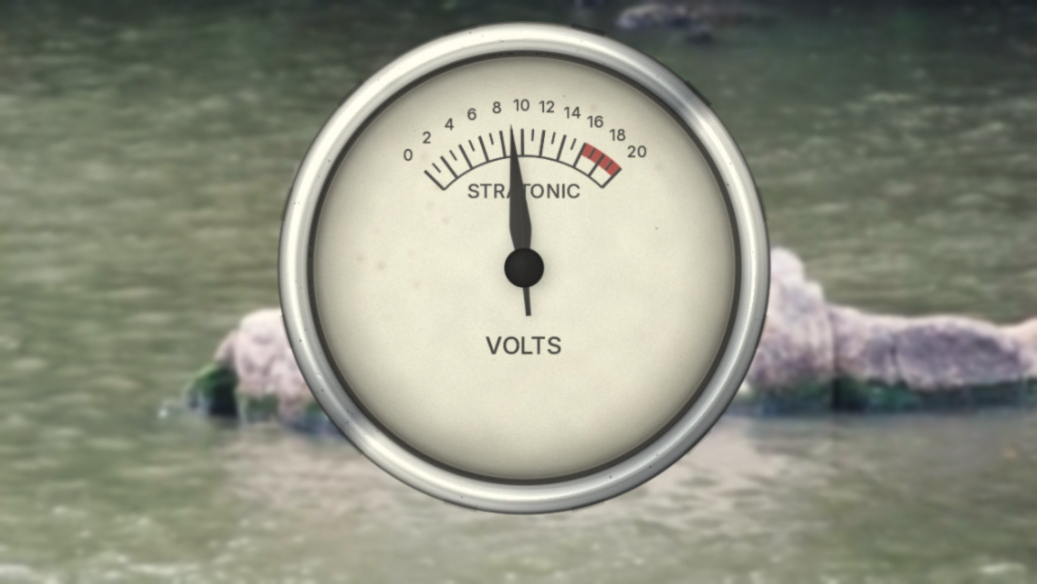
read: 9 V
